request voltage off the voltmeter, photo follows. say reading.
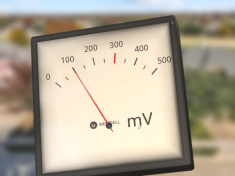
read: 100 mV
